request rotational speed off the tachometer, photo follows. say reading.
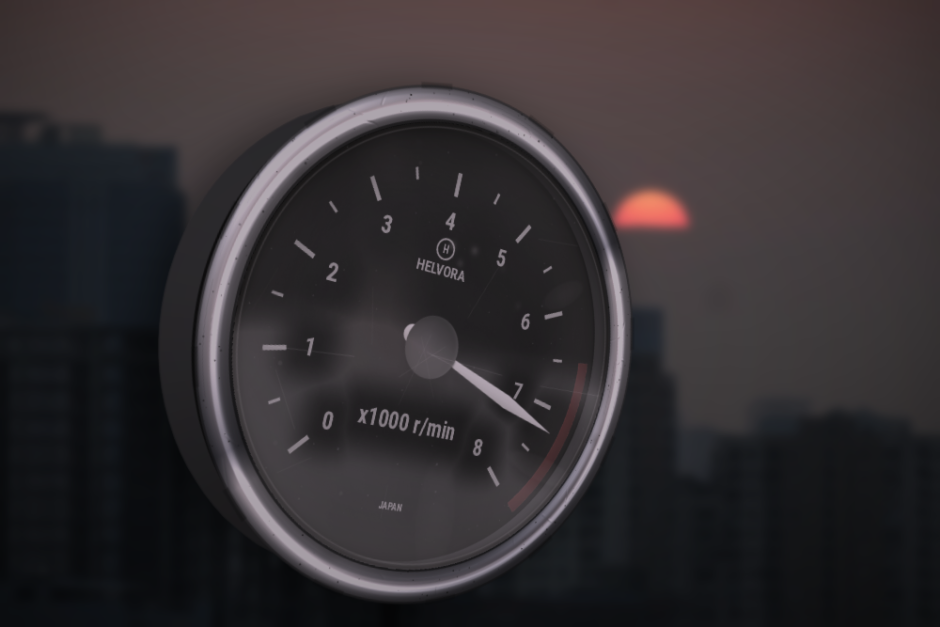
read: 7250 rpm
